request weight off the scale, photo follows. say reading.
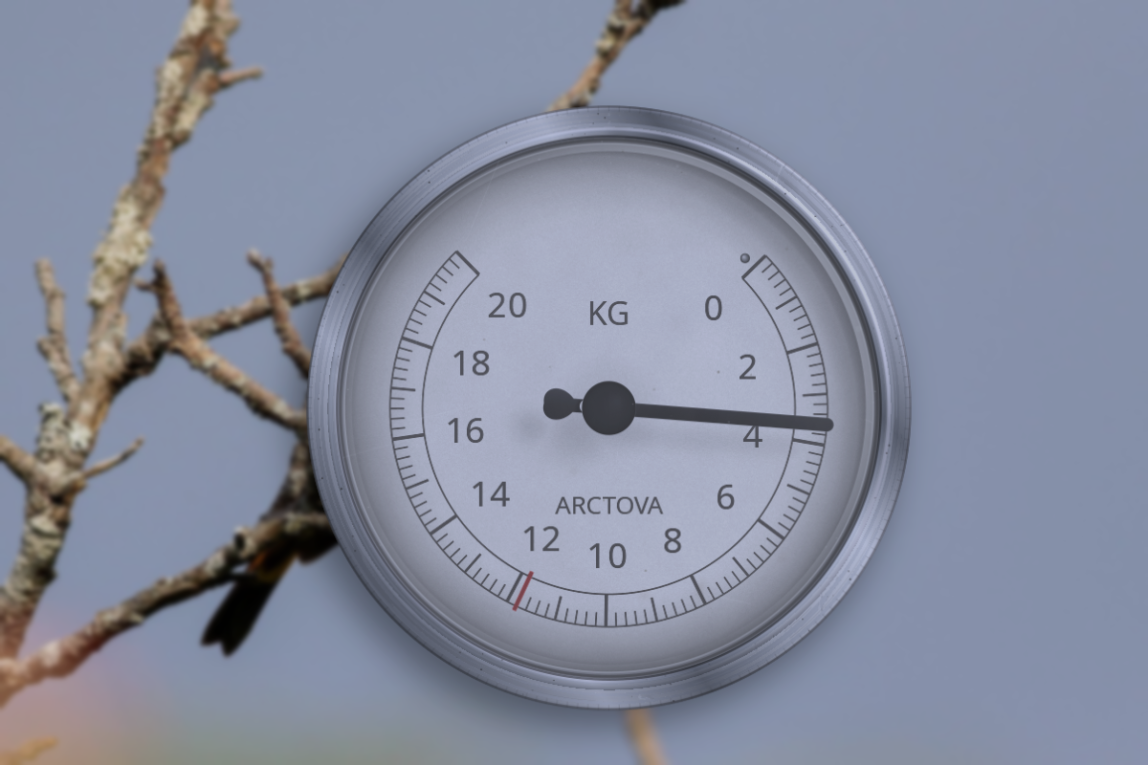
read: 3.6 kg
